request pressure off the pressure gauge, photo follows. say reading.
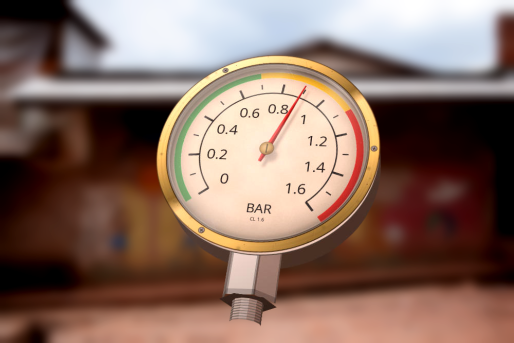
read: 0.9 bar
